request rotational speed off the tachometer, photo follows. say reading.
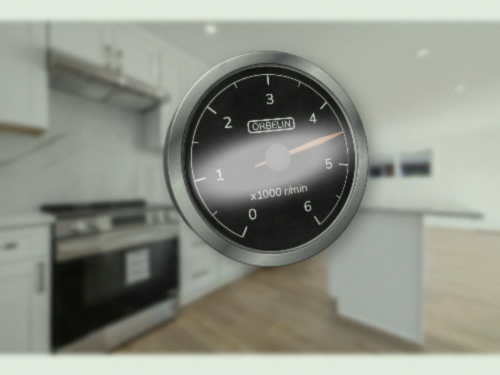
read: 4500 rpm
